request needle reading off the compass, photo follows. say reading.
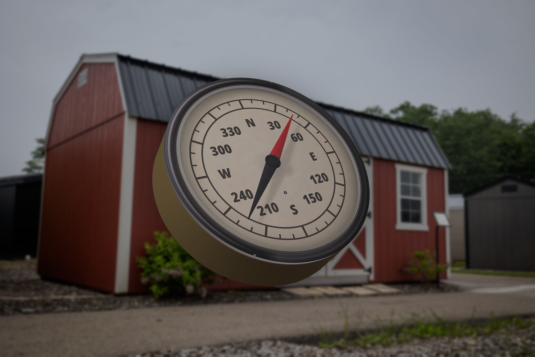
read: 45 °
